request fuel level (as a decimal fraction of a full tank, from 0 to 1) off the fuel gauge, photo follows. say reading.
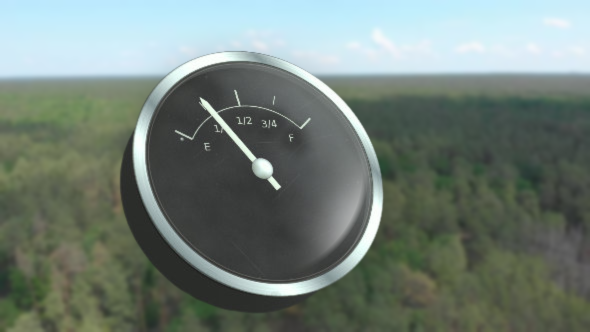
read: 0.25
